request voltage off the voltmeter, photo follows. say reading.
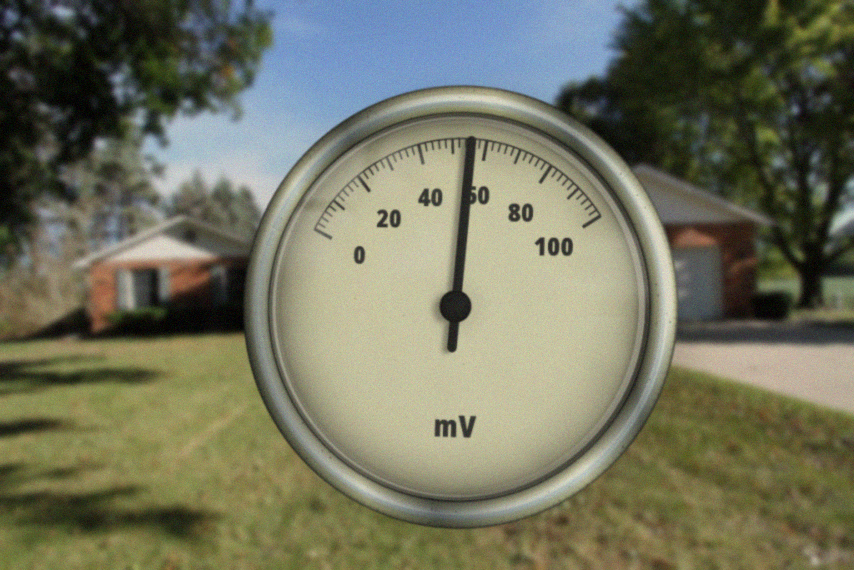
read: 56 mV
